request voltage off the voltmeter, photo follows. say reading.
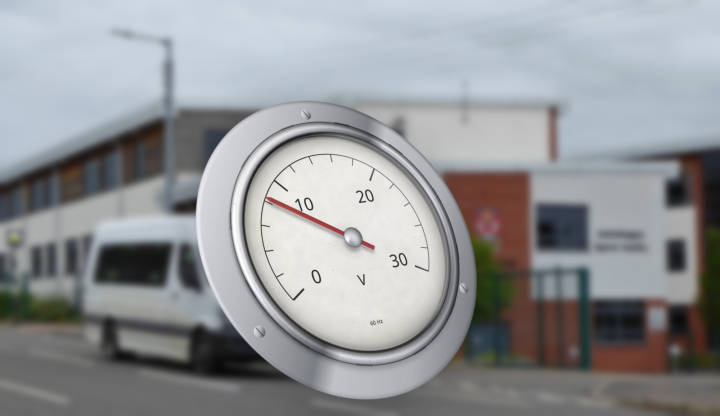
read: 8 V
